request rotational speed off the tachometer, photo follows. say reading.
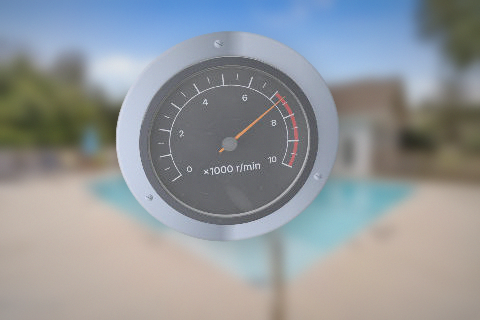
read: 7250 rpm
